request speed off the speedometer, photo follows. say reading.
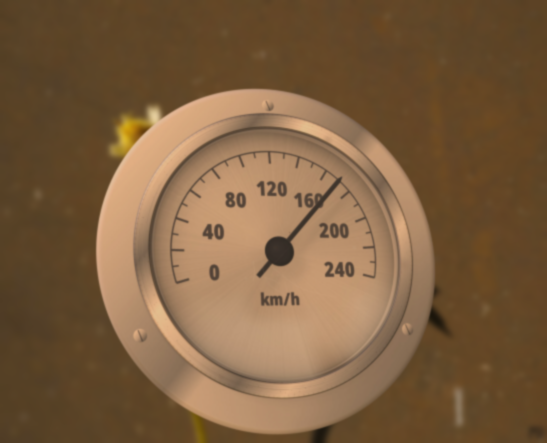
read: 170 km/h
